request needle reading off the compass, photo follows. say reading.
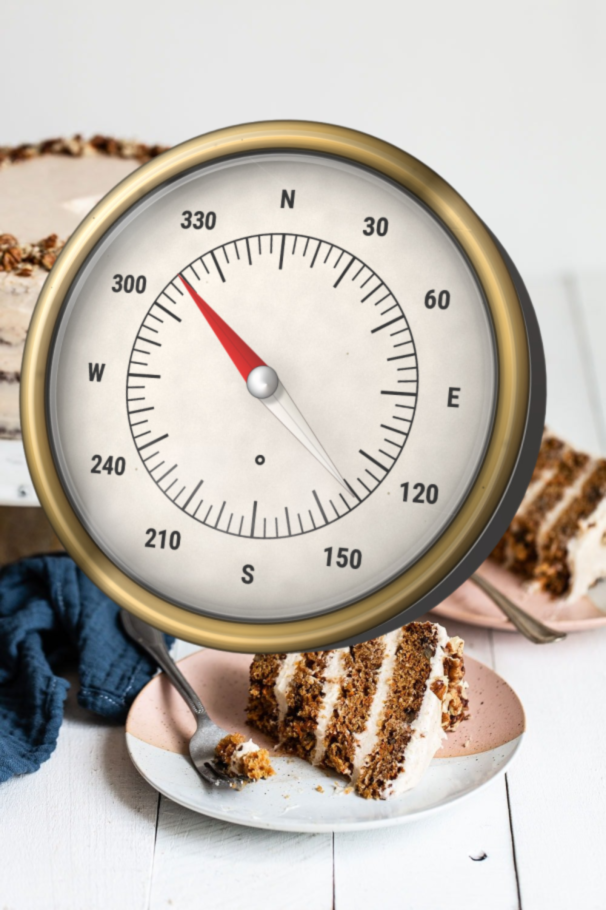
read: 315 °
